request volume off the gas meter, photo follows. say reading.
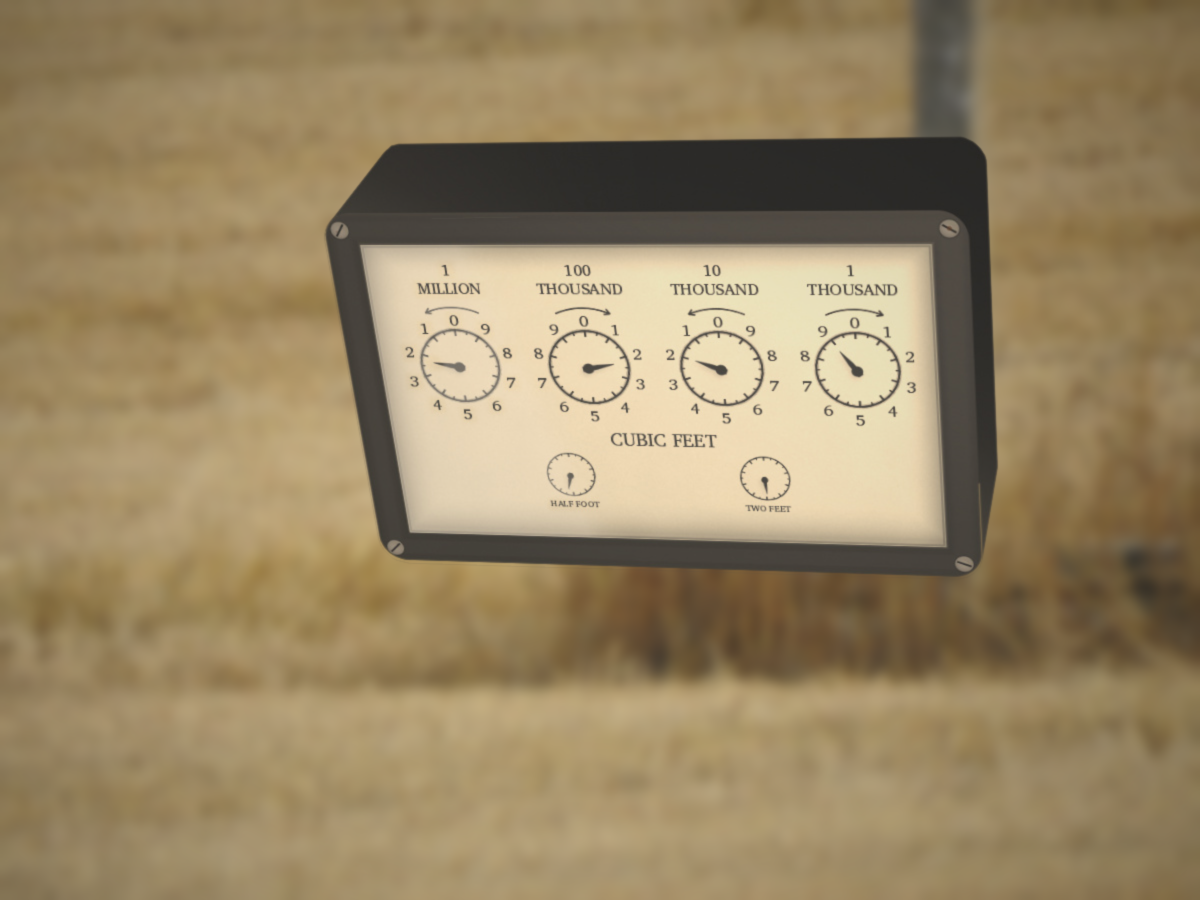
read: 221900 ft³
